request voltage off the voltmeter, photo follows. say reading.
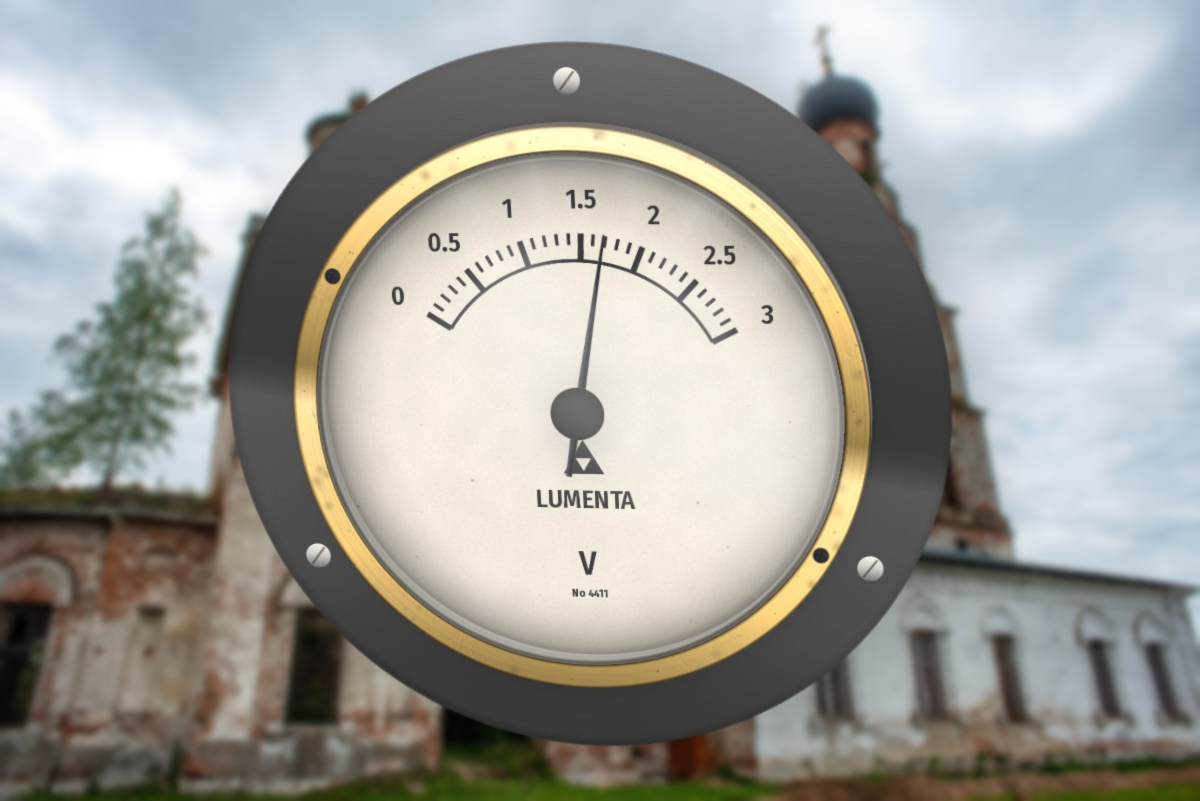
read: 1.7 V
